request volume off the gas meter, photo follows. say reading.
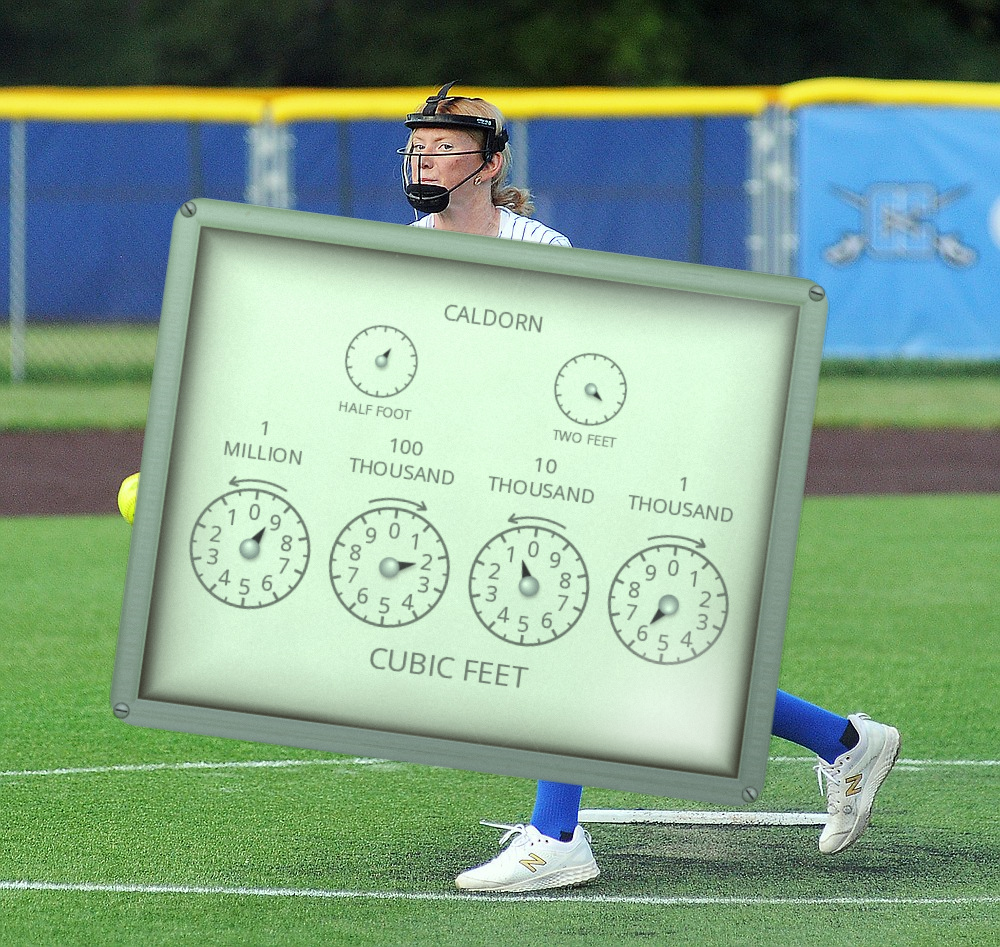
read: 920600 ft³
